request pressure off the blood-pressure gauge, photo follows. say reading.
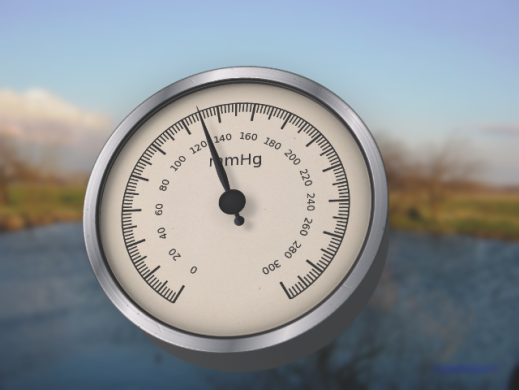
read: 130 mmHg
